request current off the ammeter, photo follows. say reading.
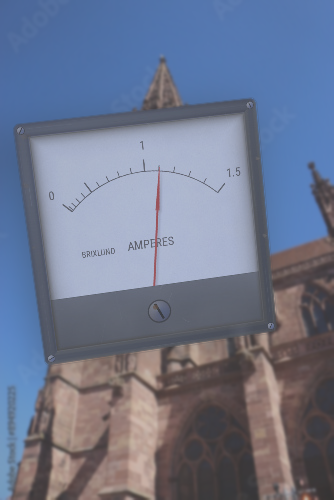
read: 1.1 A
